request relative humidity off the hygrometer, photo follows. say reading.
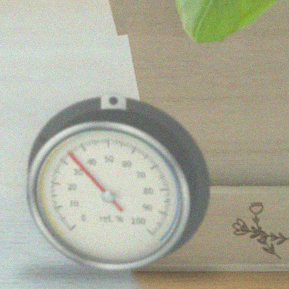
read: 35 %
